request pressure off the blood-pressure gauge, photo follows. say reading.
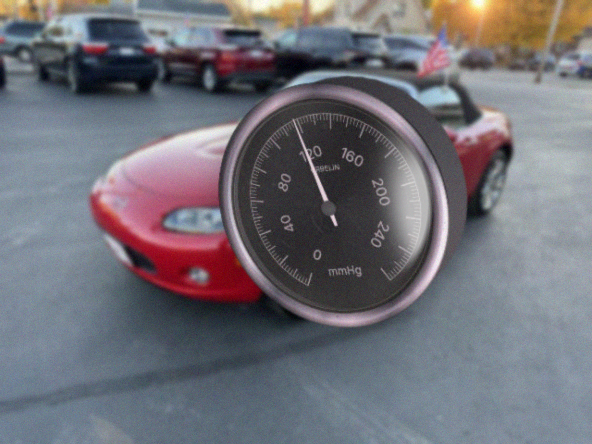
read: 120 mmHg
